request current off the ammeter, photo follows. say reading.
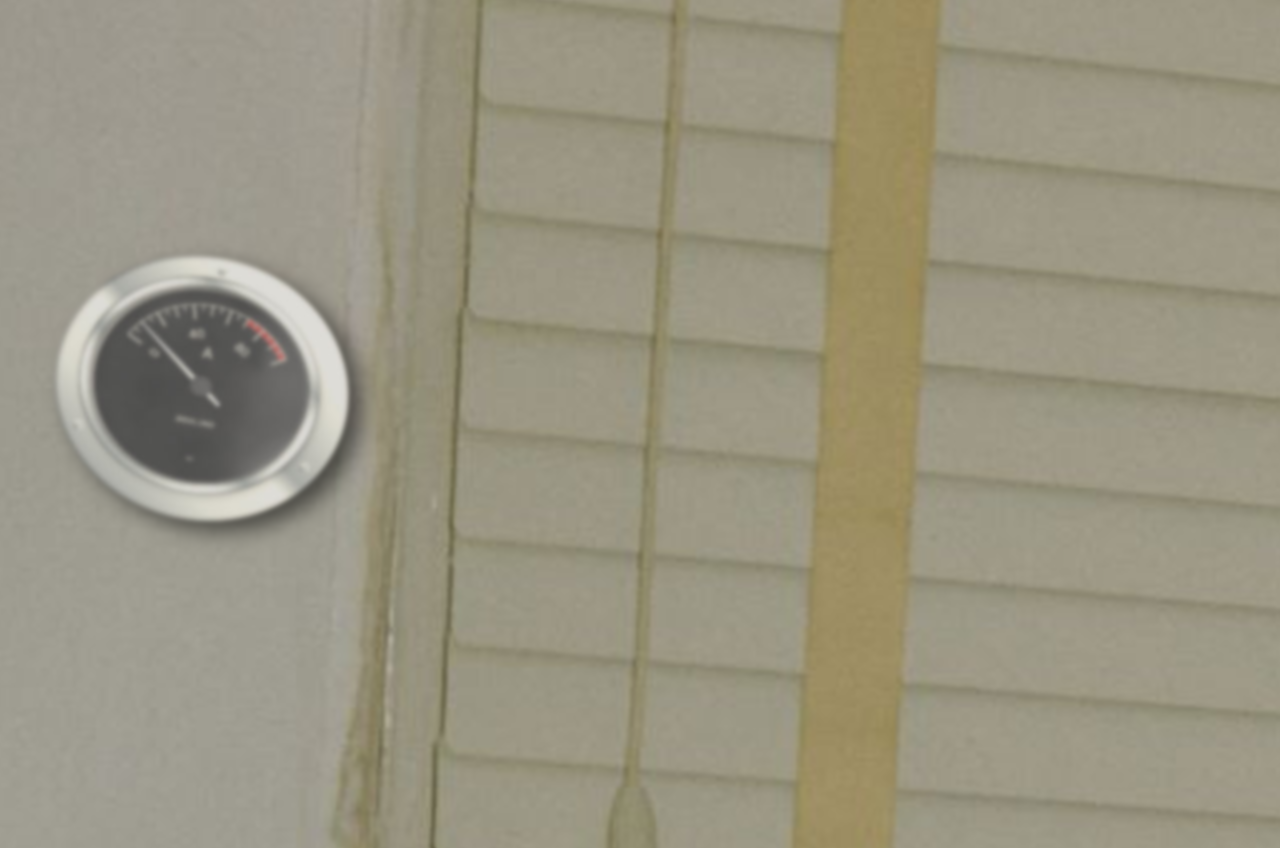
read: 10 A
